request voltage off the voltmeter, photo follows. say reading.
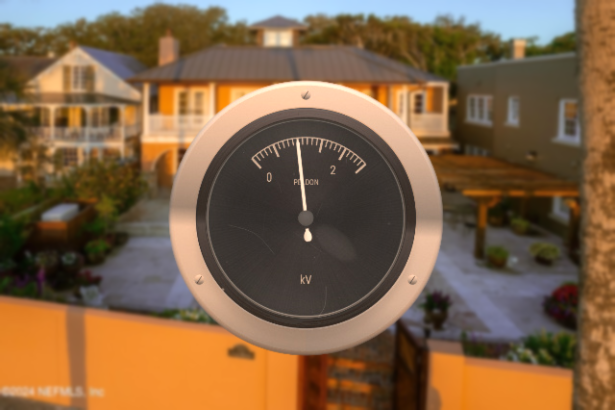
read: 1 kV
